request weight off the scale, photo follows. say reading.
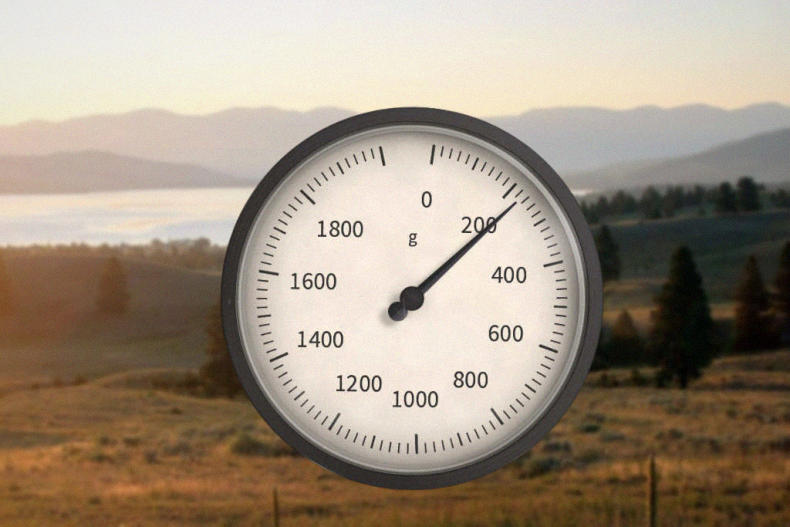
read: 230 g
